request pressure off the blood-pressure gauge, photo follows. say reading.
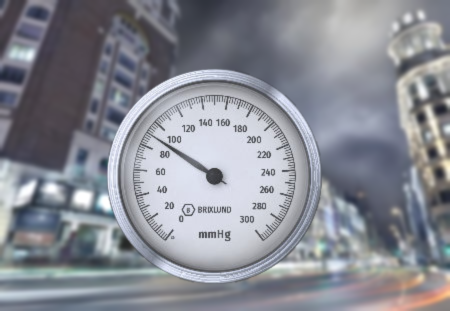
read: 90 mmHg
